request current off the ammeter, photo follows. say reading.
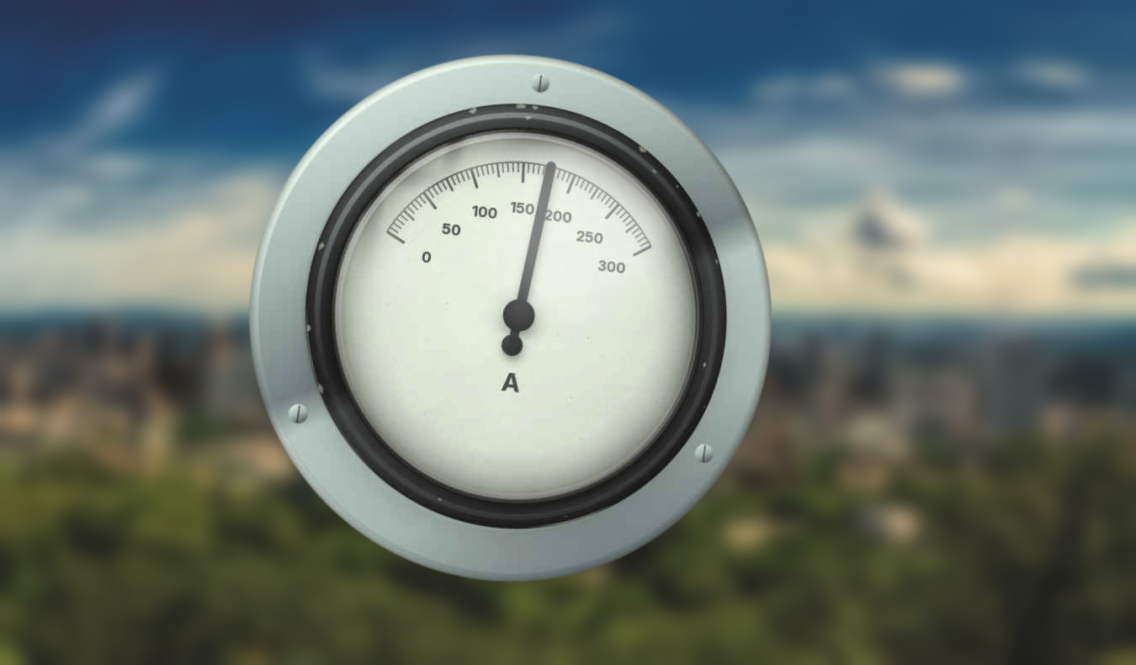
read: 175 A
